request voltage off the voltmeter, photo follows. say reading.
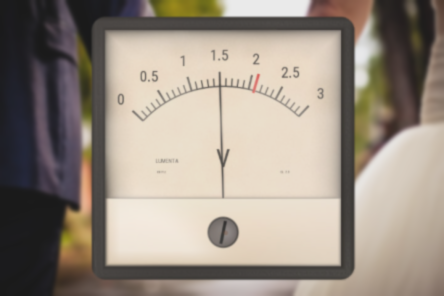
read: 1.5 V
